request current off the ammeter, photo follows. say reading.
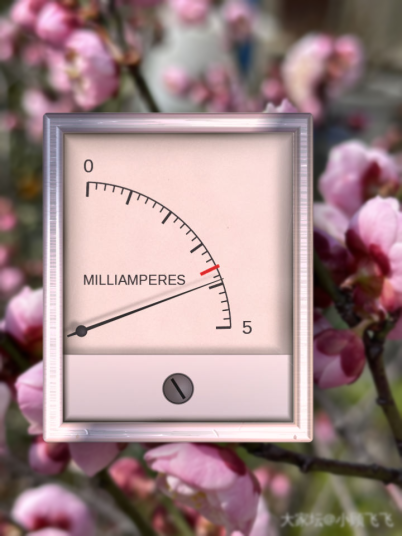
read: 3.9 mA
